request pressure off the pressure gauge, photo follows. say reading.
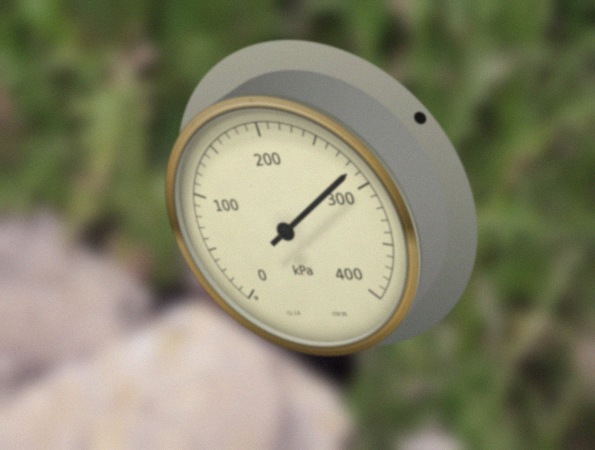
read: 285 kPa
